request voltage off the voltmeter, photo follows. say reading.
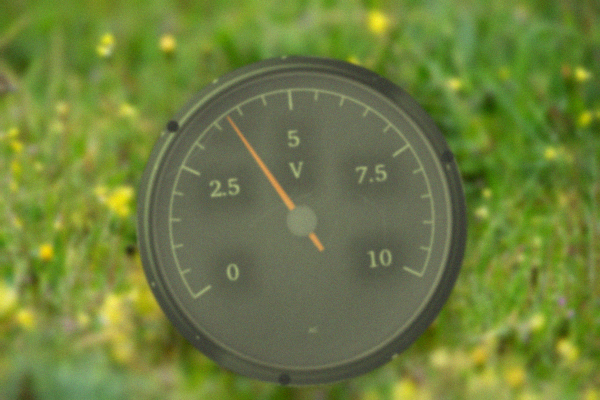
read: 3.75 V
